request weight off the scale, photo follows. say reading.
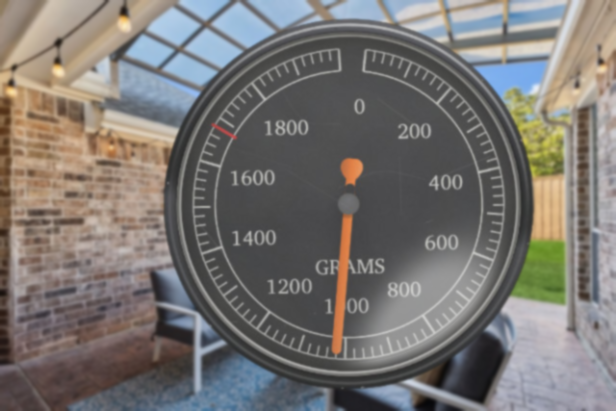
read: 1020 g
